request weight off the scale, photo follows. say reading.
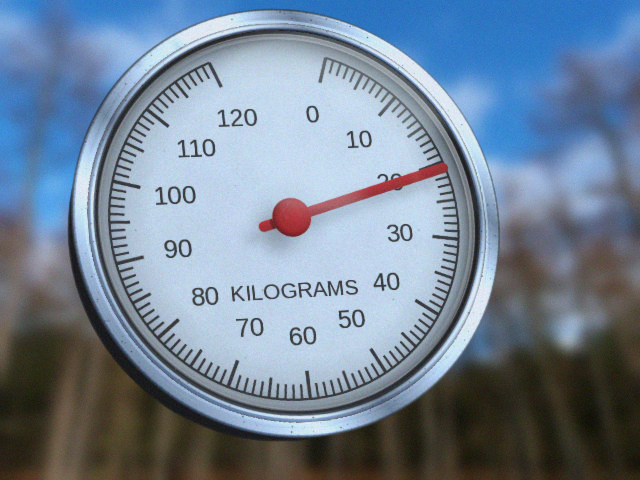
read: 21 kg
